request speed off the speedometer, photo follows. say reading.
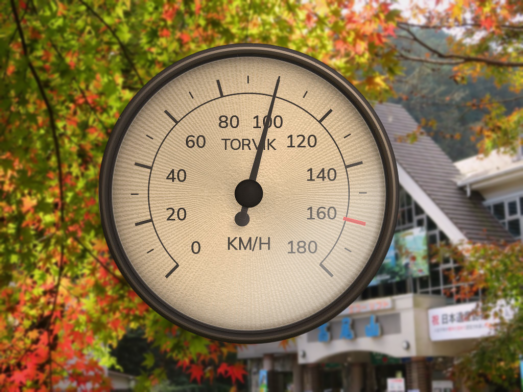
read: 100 km/h
